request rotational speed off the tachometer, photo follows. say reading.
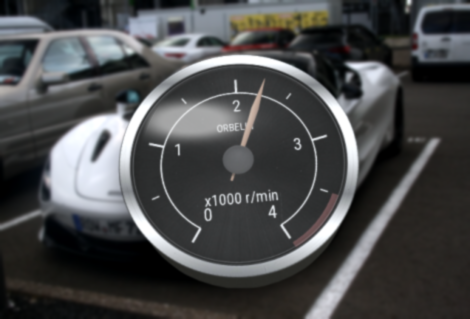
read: 2250 rpm
